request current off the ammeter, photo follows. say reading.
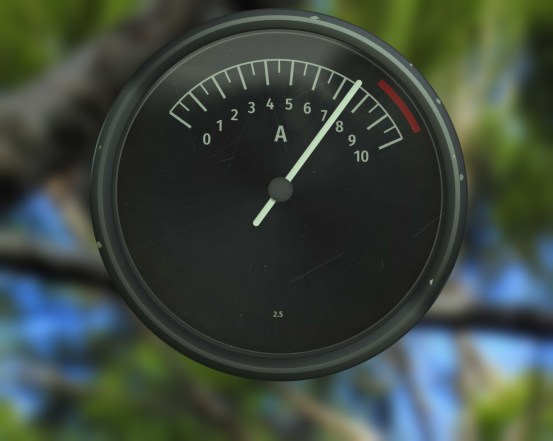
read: 7.5 A
